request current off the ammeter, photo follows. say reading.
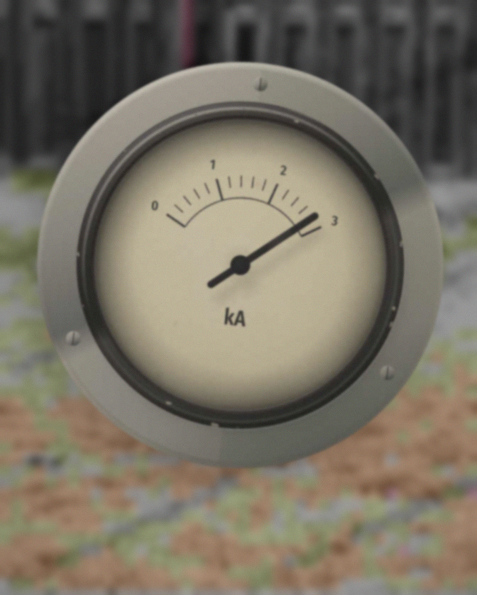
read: 2.8 kA
